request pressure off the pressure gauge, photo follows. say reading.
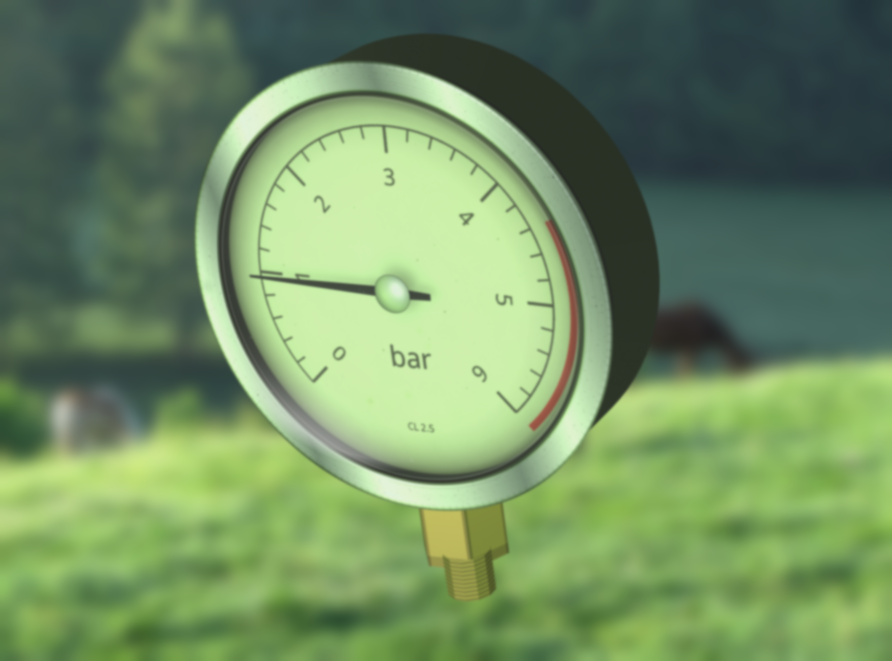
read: 1 bar
